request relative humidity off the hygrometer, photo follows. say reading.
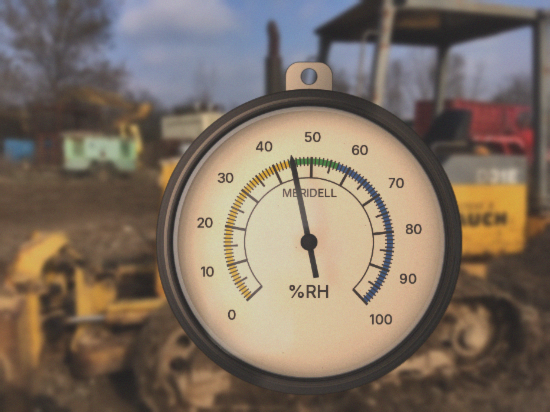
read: 45 %
